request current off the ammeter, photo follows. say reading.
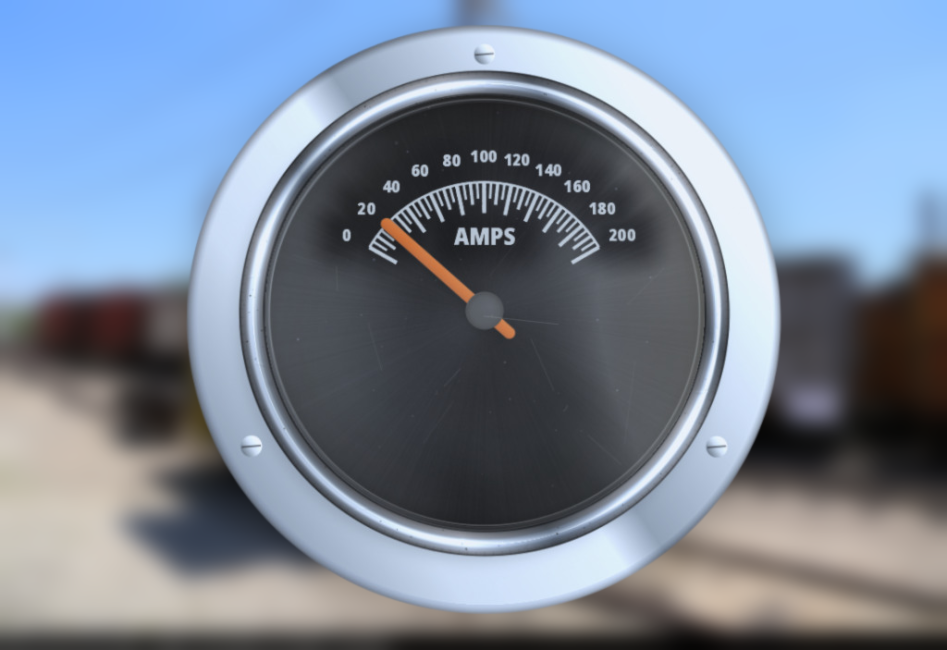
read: 20 A
